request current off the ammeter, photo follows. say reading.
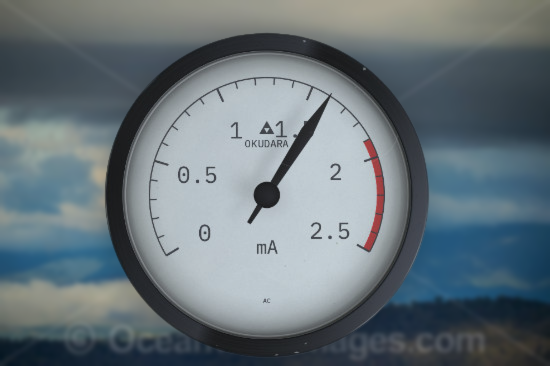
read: 1.6 mA
